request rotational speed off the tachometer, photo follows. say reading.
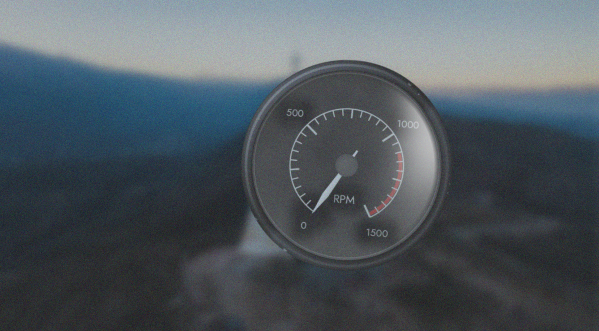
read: 0 rpm
